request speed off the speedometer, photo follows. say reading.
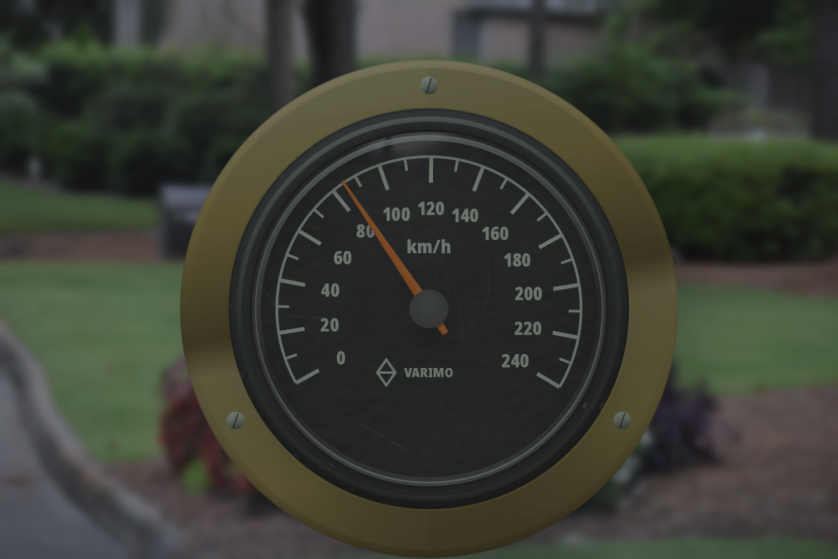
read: 85 km/h
